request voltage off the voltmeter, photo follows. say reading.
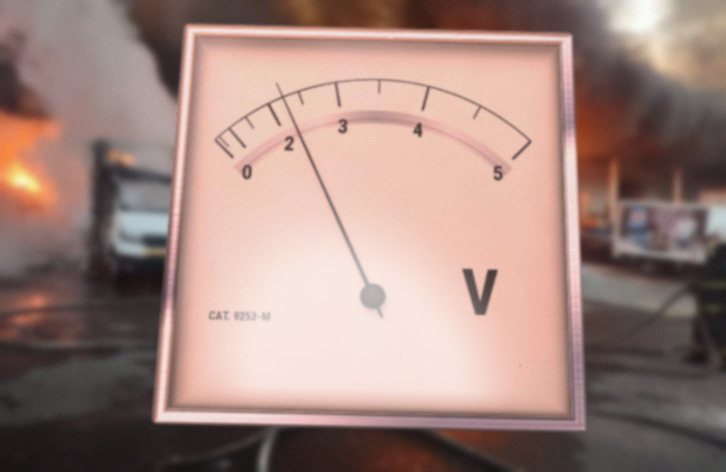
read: 2.25 V
